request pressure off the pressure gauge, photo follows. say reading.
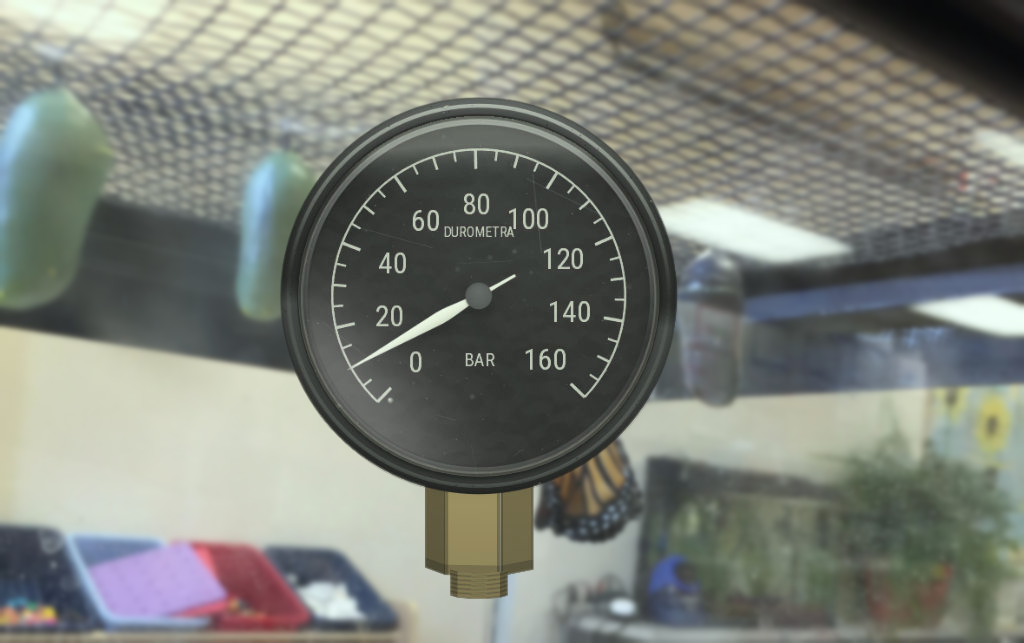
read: 10 bar
